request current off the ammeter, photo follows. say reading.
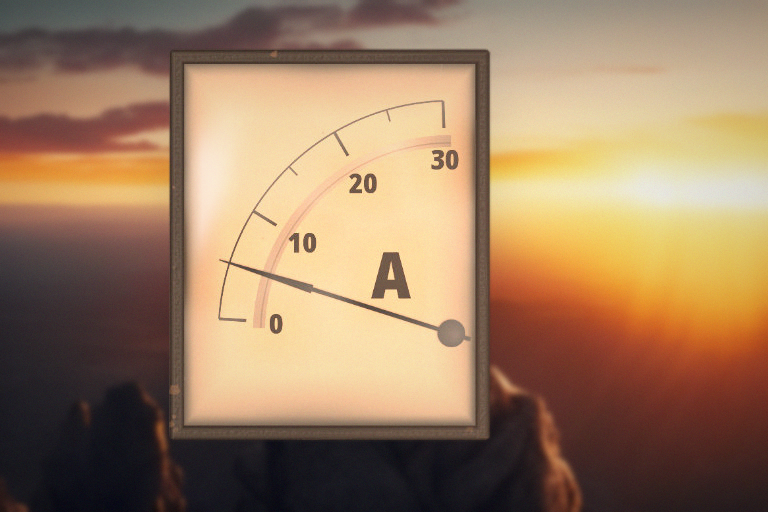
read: 5 A
